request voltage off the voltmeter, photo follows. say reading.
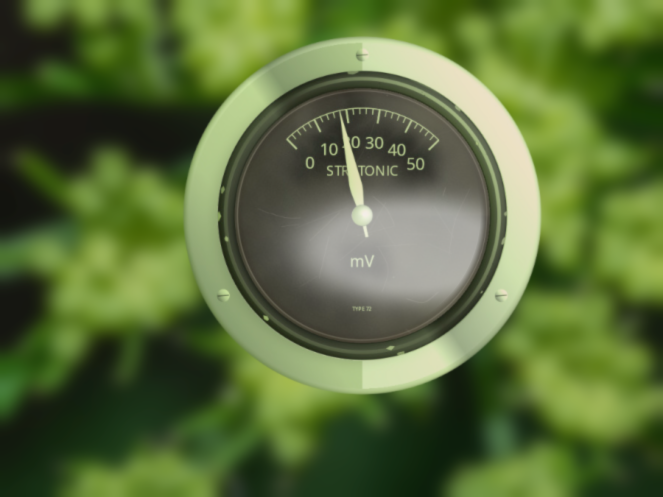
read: 18 mV
